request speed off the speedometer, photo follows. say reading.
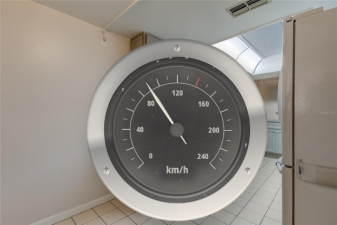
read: 90 km/h
